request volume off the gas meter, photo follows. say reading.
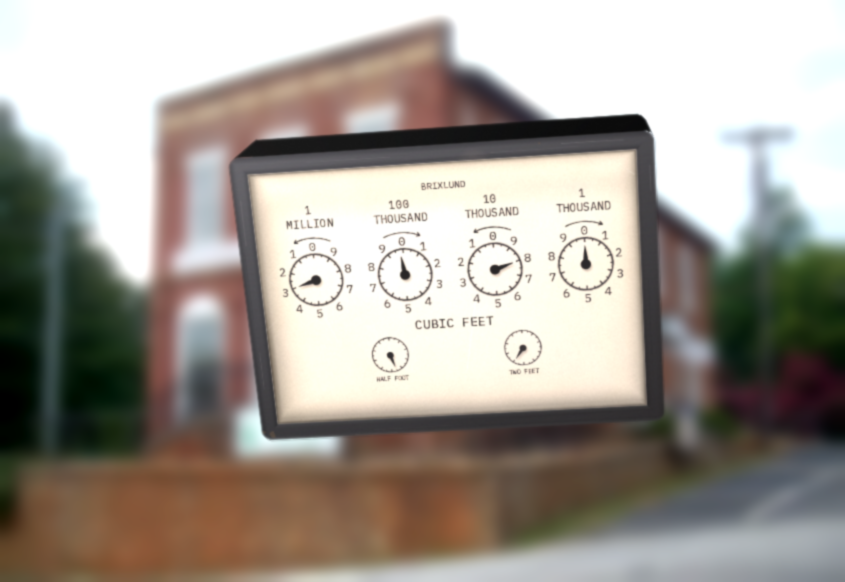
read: 298000 ft³
